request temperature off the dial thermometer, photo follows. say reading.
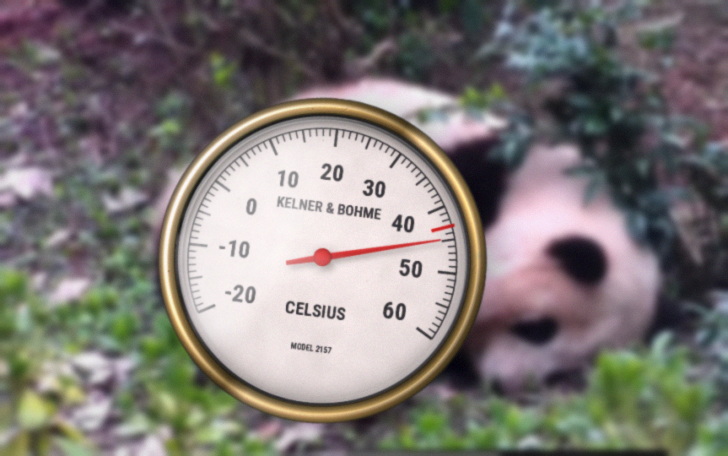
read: 45 °C
